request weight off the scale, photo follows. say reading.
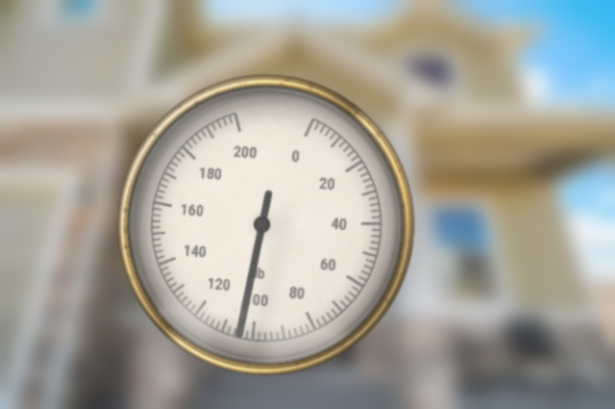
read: 104 lb
